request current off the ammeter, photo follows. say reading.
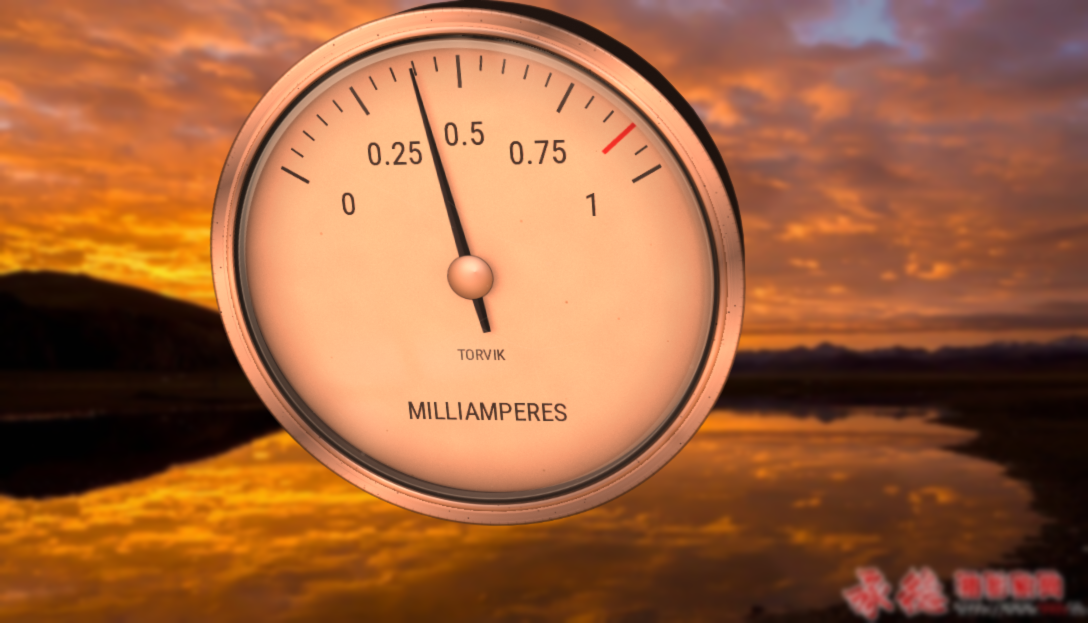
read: 0.4 mA
